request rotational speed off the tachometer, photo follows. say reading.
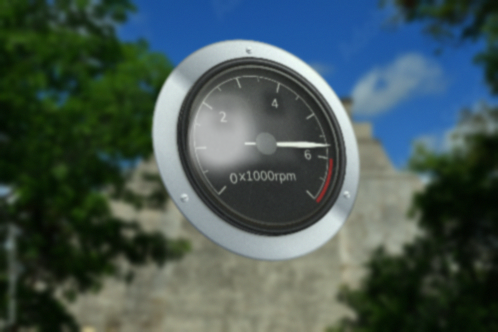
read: 5750 rpm
